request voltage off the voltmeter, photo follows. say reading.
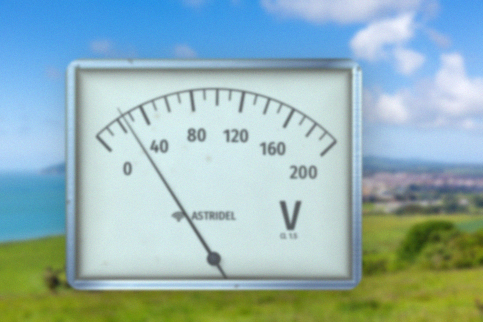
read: 25 V
